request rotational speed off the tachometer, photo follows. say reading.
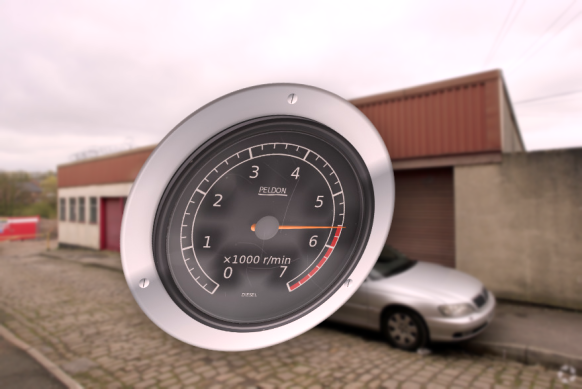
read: 5600 rpm
